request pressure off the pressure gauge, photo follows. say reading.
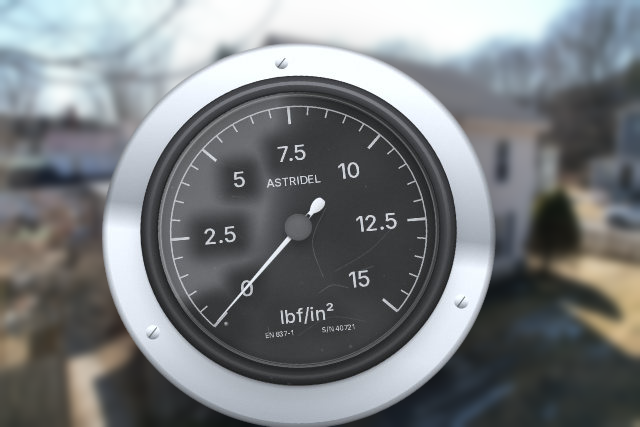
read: 0 psi
